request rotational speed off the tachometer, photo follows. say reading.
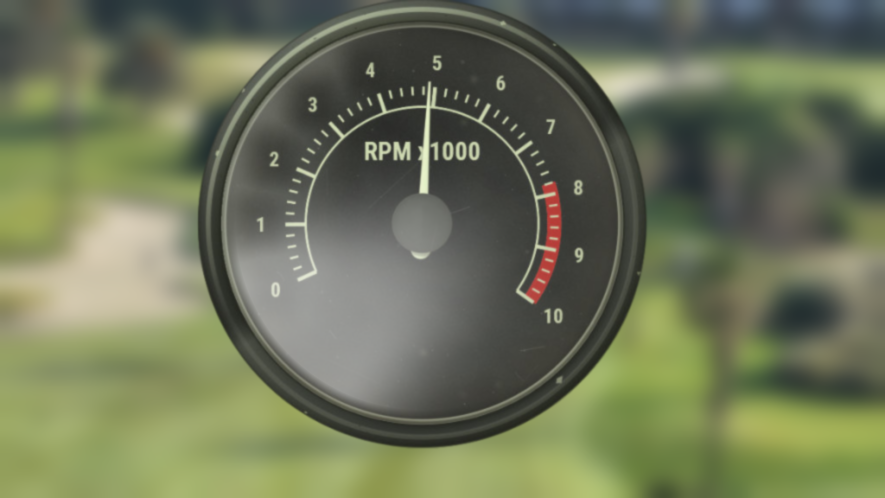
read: 4900 rpm
